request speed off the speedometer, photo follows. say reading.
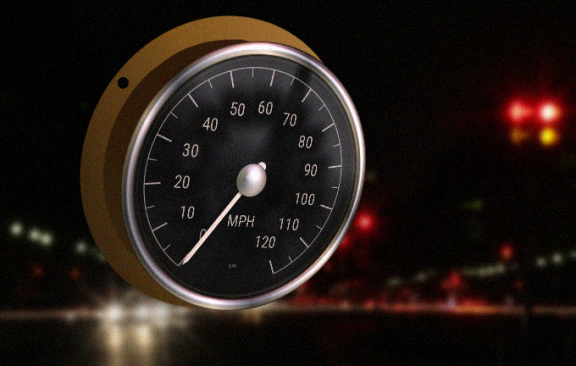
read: 0 mph
